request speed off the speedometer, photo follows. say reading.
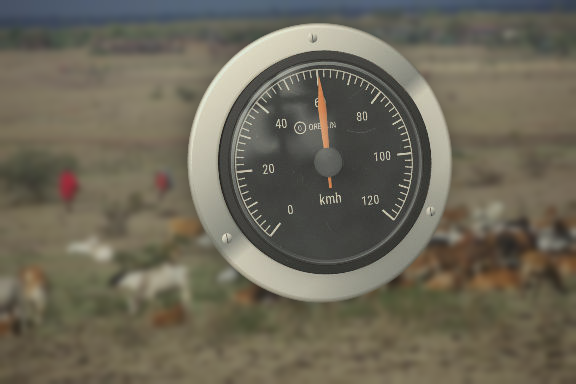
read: 60 km/h
